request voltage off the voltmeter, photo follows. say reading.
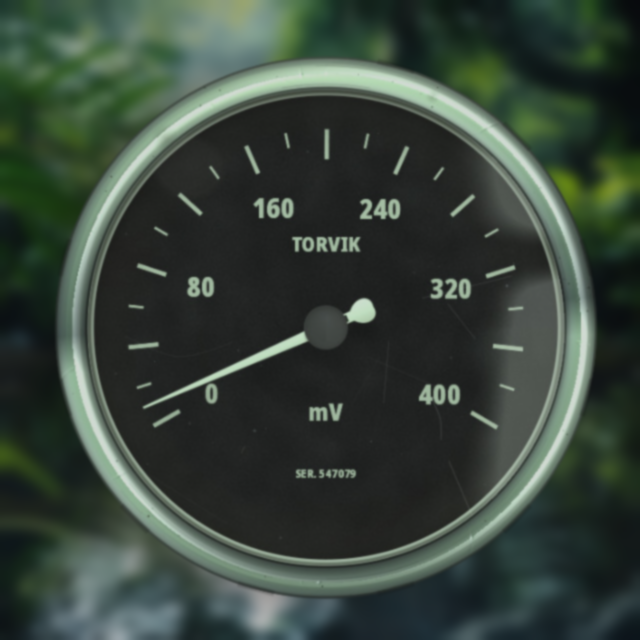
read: 10 mV
